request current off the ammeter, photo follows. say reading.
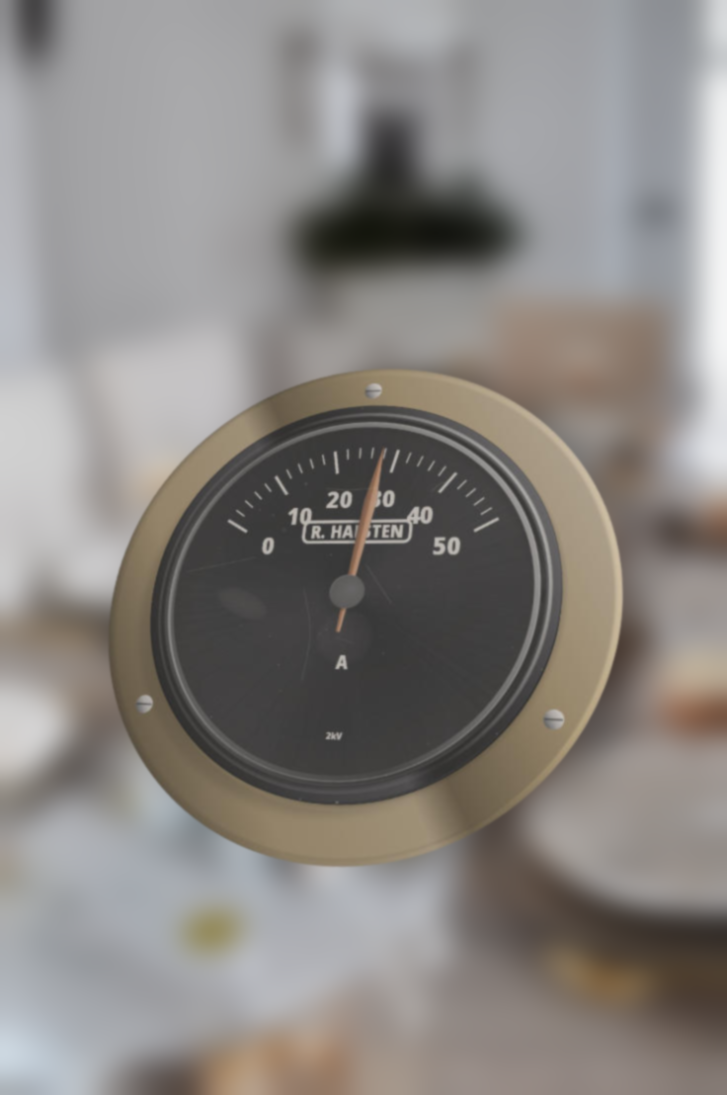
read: 28 A
